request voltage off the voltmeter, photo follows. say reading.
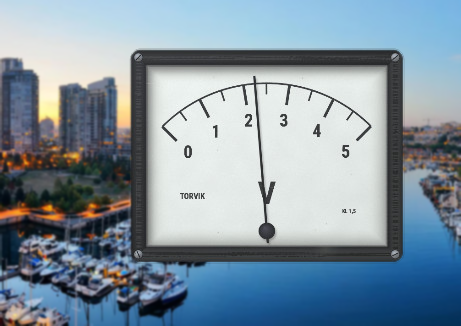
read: 2.25 V
